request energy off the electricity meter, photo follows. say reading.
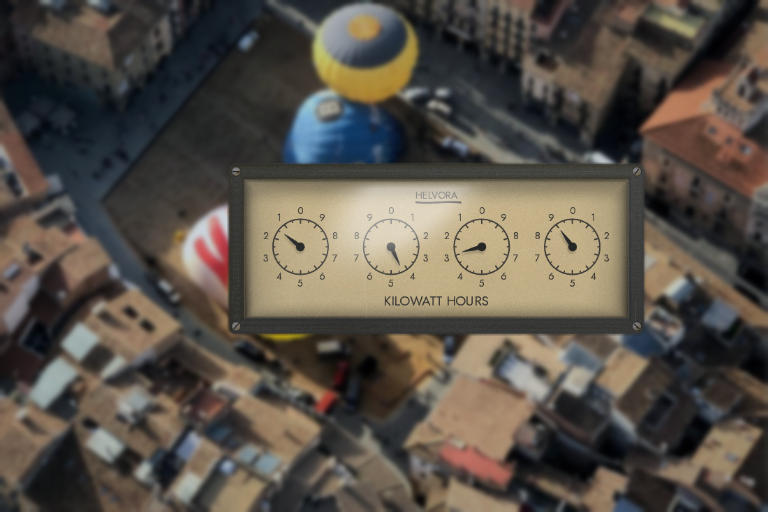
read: 1429 kWh
